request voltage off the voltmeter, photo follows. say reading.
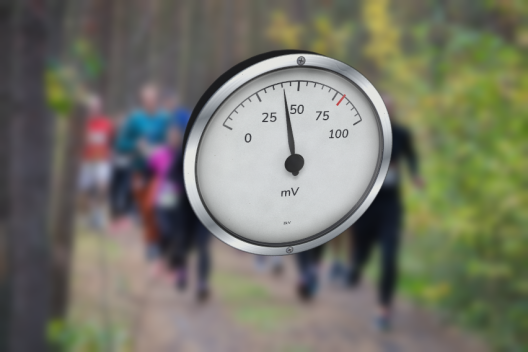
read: 40 mV
